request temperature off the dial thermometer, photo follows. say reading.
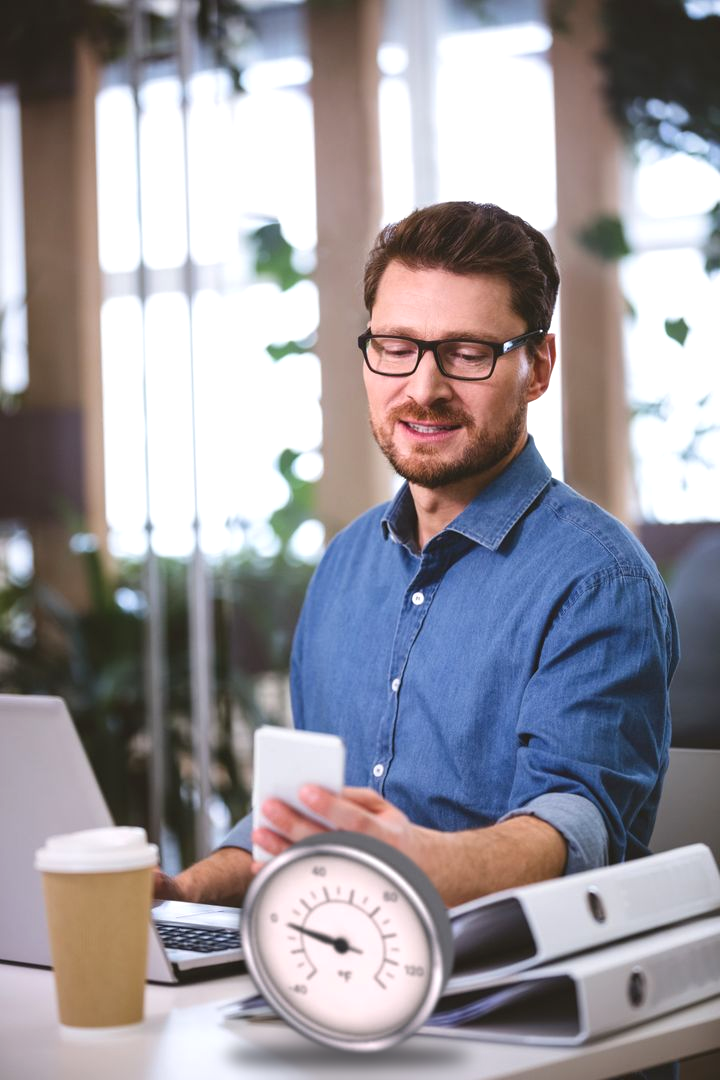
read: 0 °F
